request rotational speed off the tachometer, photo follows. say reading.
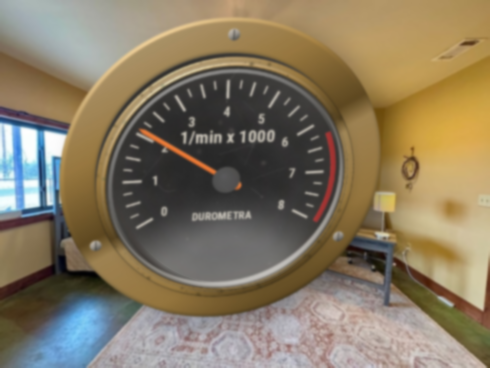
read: 2125 rpm
